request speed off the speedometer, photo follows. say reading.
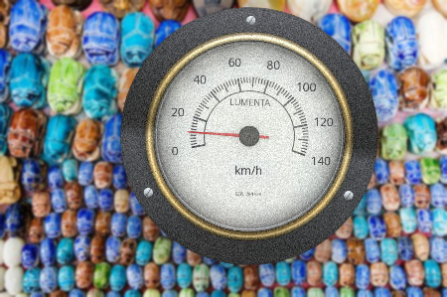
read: 10 km/h
